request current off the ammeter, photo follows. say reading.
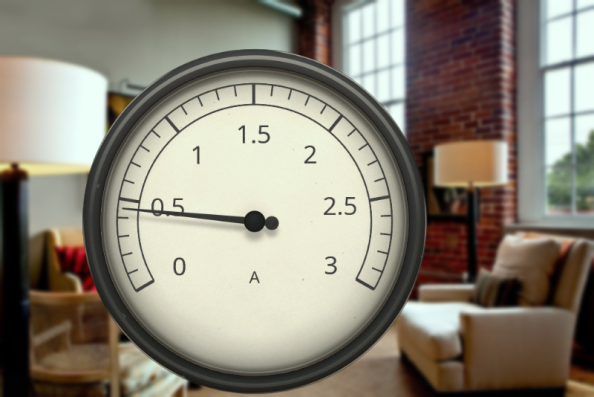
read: 0.45 A
